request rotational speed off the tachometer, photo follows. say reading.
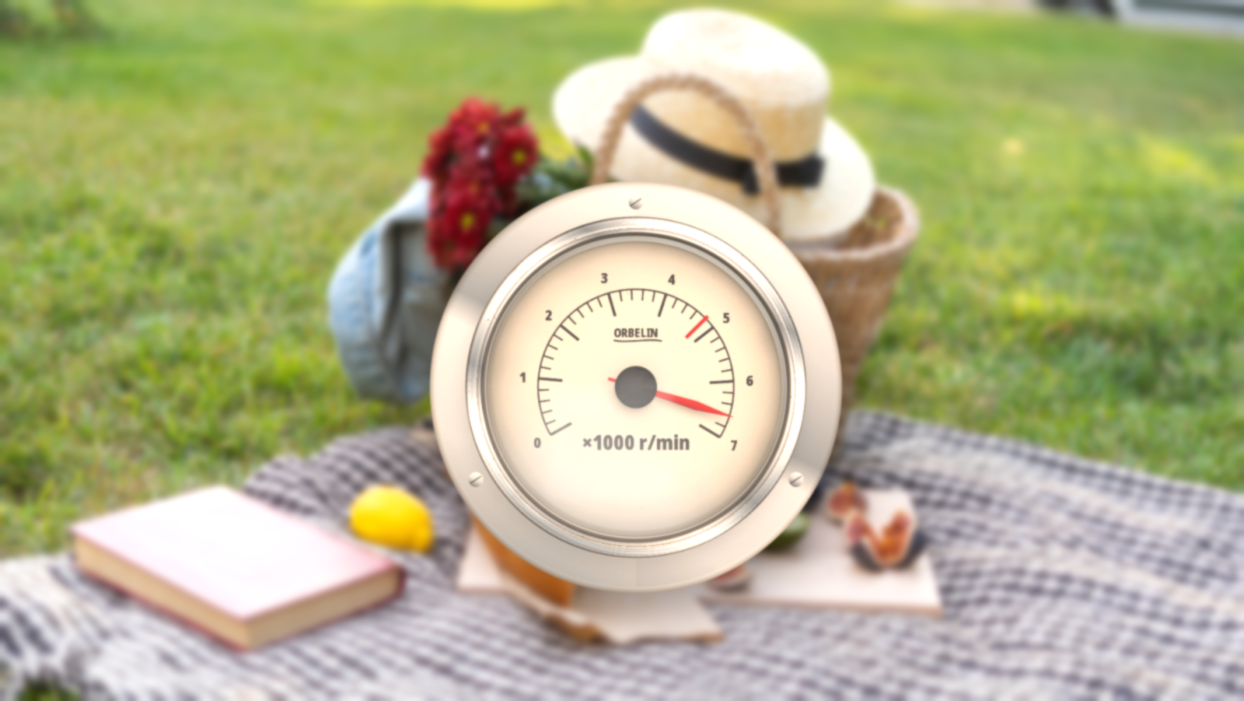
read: 6600 rpm
